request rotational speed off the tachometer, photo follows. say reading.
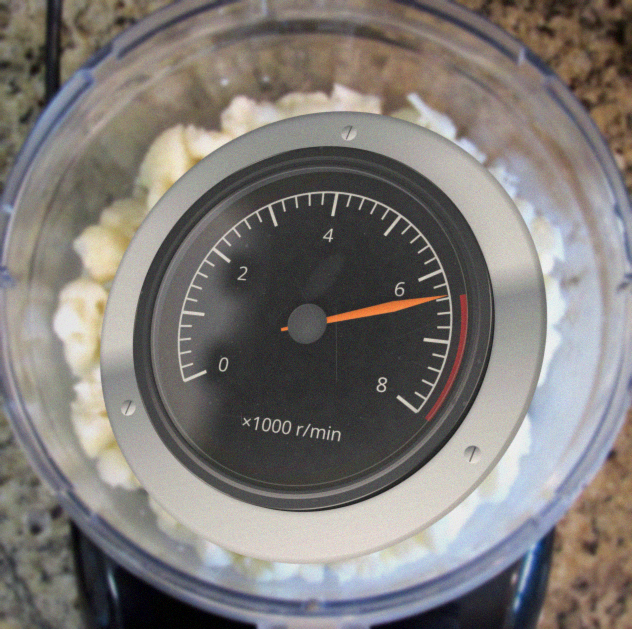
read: 6400 rpm
